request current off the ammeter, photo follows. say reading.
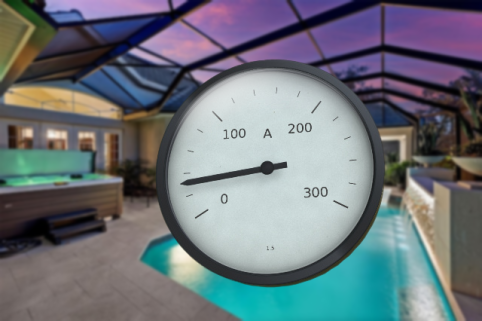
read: 30 A
